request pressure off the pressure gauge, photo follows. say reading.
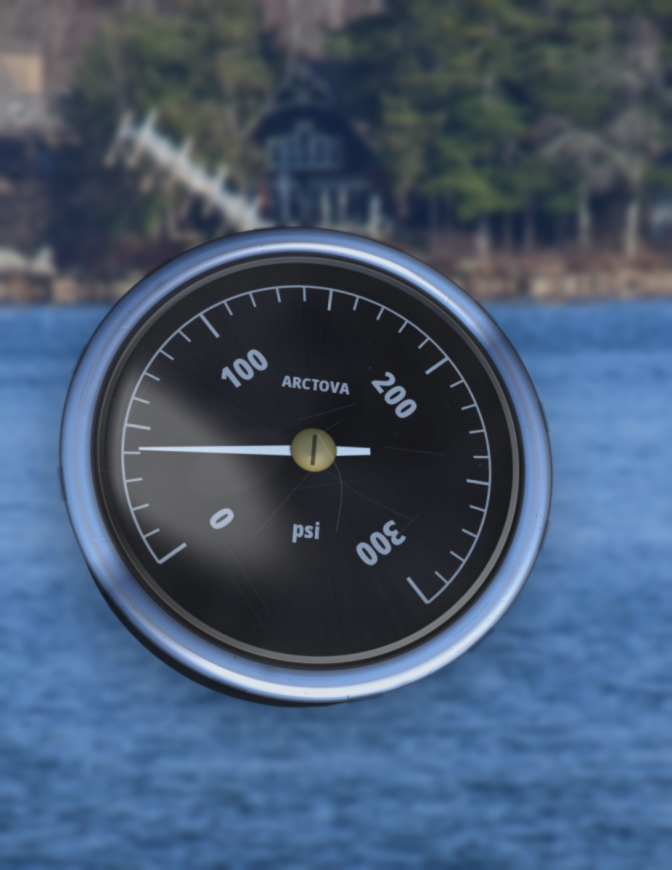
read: 40 psi
